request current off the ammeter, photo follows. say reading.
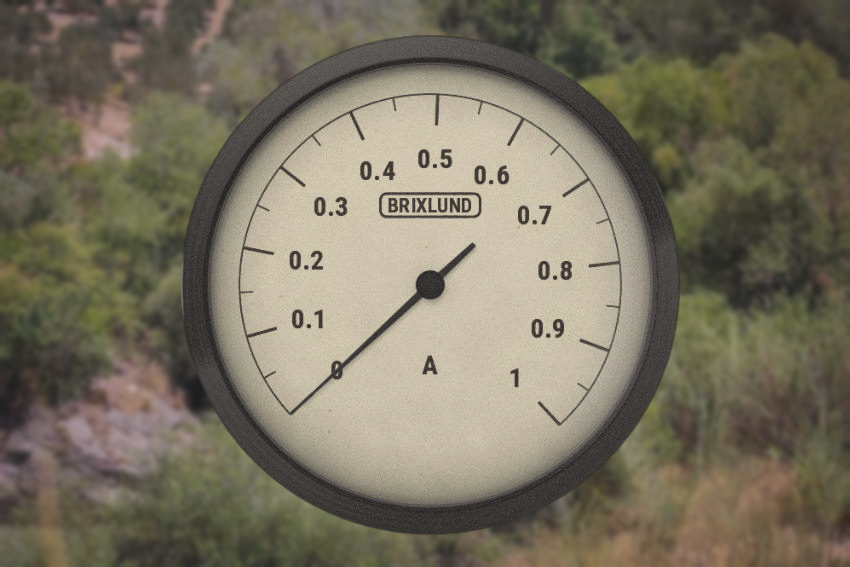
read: 0 A
